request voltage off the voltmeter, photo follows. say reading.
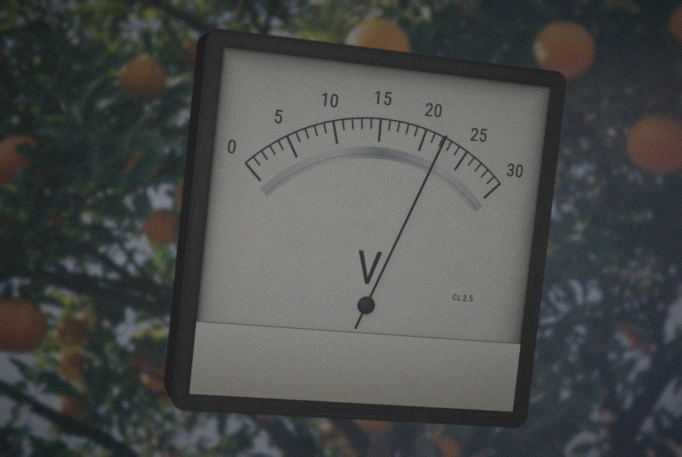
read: 22 V
